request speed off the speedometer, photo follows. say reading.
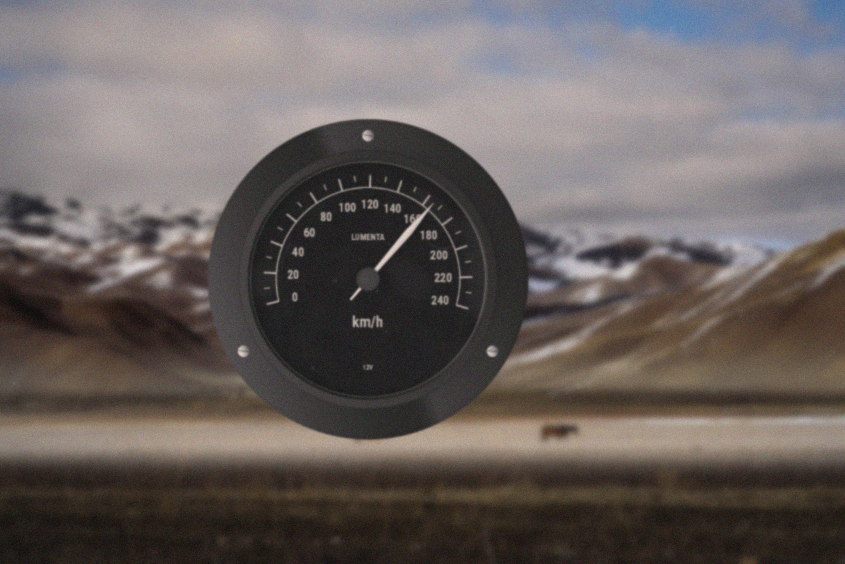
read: 165 km/h
